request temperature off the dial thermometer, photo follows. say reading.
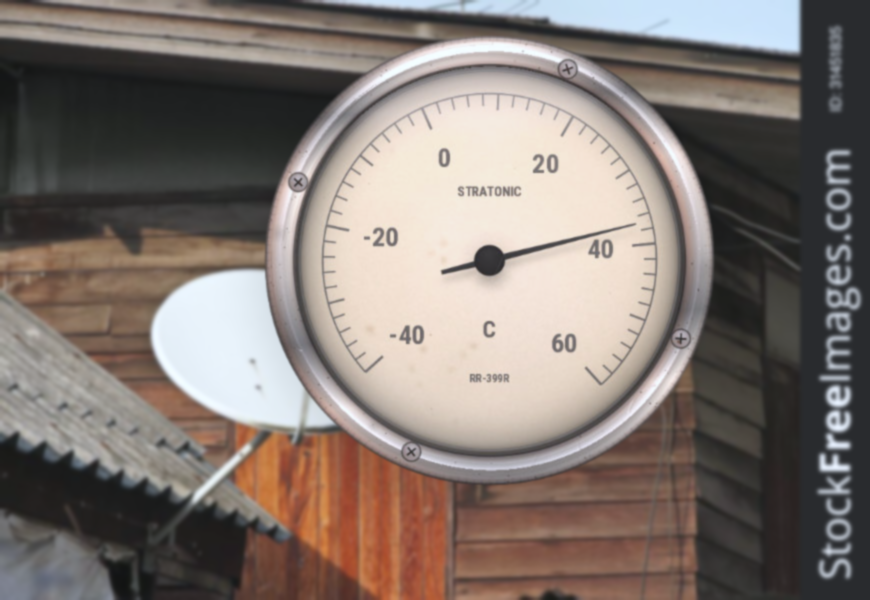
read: 37 °C
